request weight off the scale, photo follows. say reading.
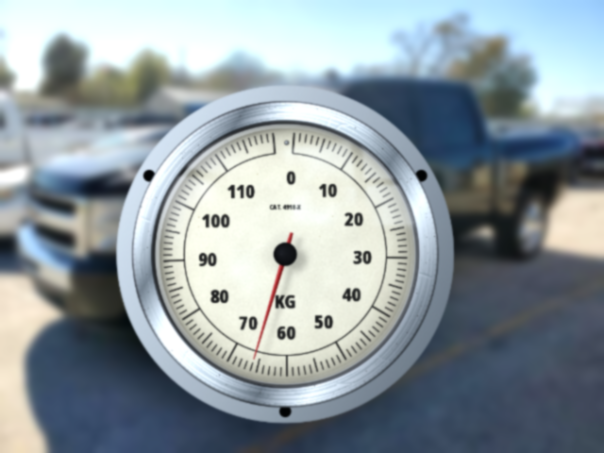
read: 66 kg
